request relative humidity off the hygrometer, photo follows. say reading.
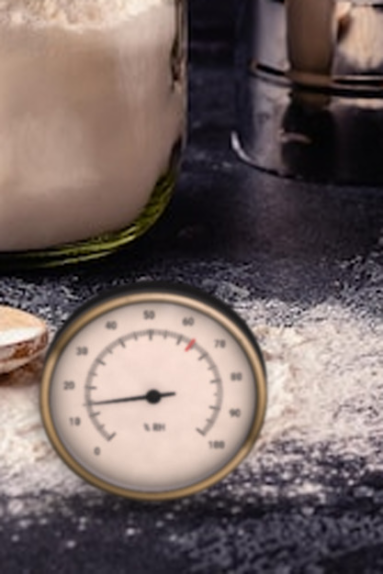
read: 15 %
